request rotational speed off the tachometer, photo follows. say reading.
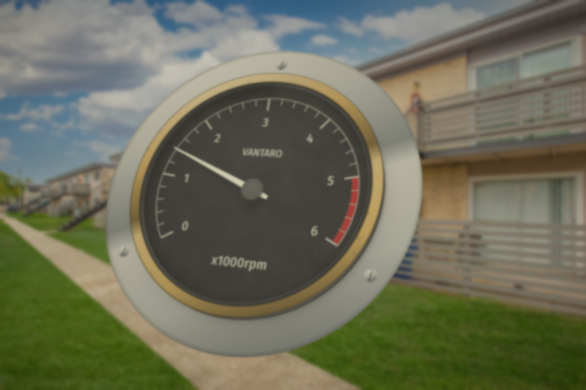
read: 1400 rpm
